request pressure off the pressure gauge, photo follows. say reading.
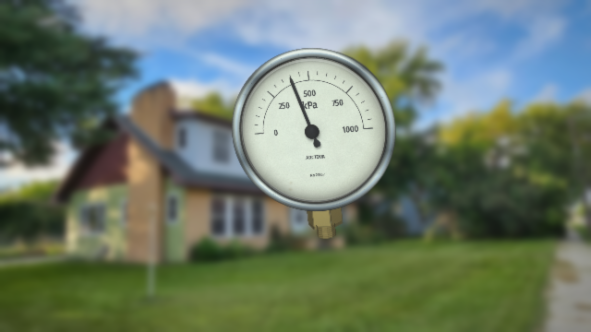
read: 400 kPa
